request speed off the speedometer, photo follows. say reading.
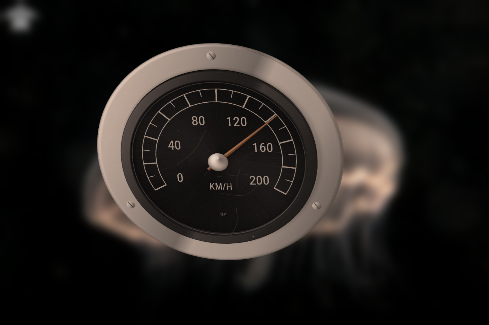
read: 140 km/h
